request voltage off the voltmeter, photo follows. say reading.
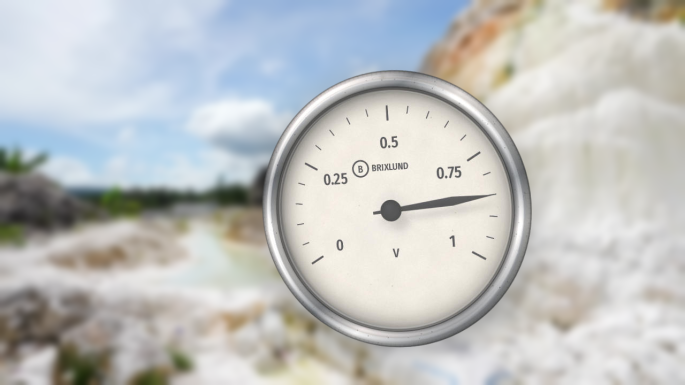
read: 0.85 V
